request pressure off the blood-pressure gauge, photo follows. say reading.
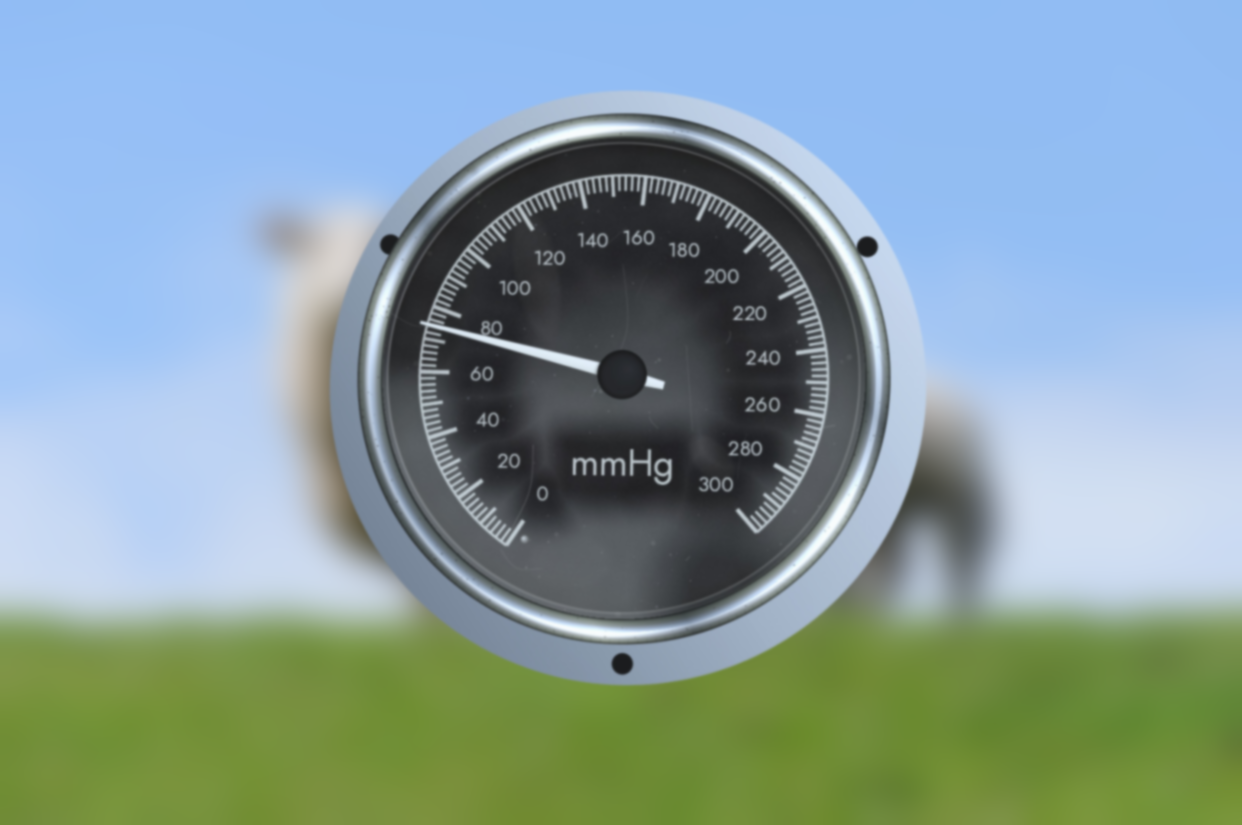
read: 74 mmHg
